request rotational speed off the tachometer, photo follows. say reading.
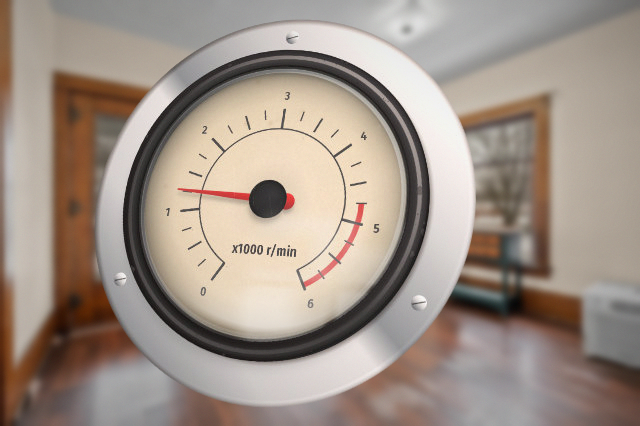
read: 1250 rpm
